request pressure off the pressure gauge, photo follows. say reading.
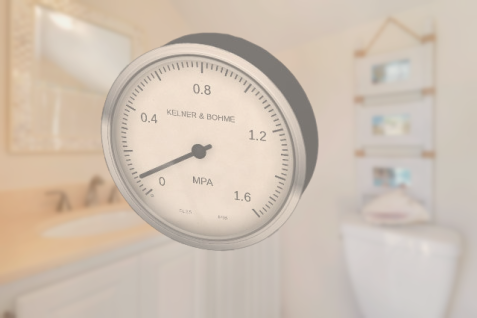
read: 0.08 MPa
